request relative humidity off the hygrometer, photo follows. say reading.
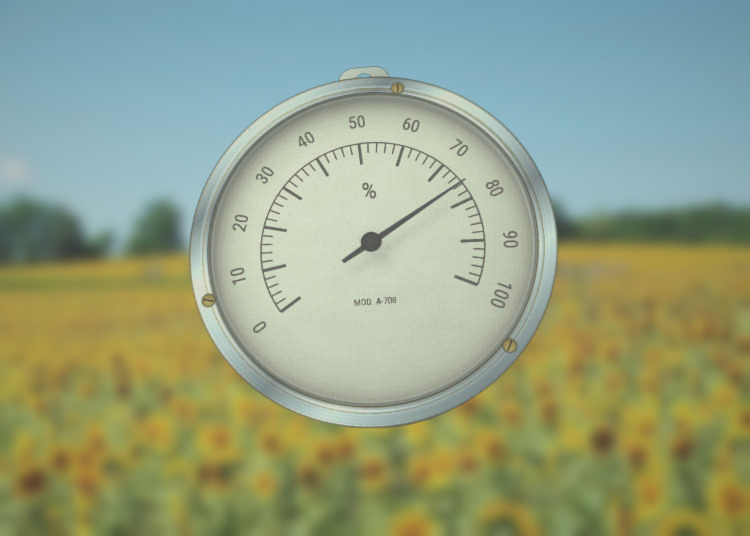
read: 76 %
